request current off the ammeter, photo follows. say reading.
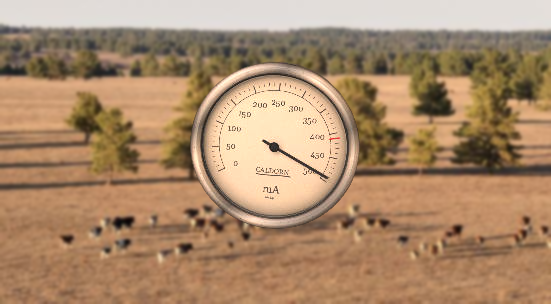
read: 490 mA
